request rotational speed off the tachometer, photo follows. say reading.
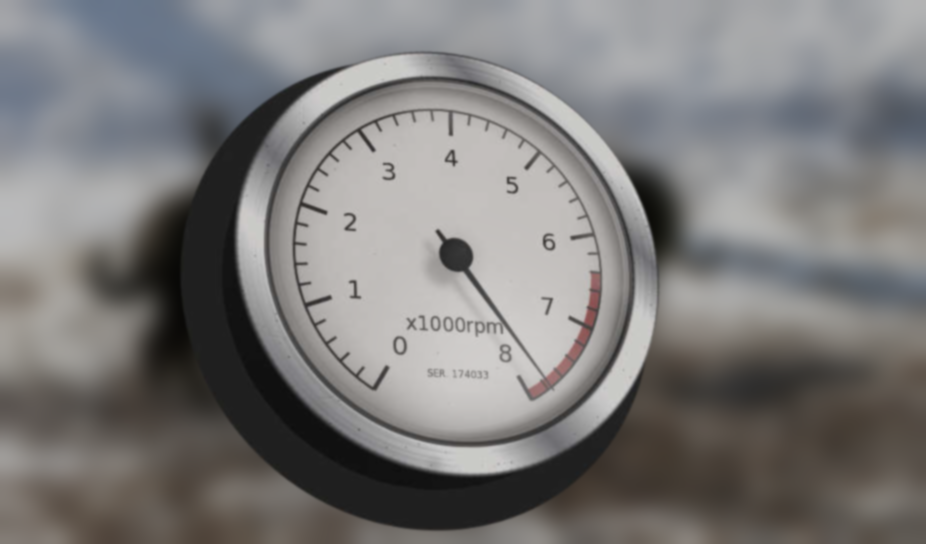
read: 7800 rpm
